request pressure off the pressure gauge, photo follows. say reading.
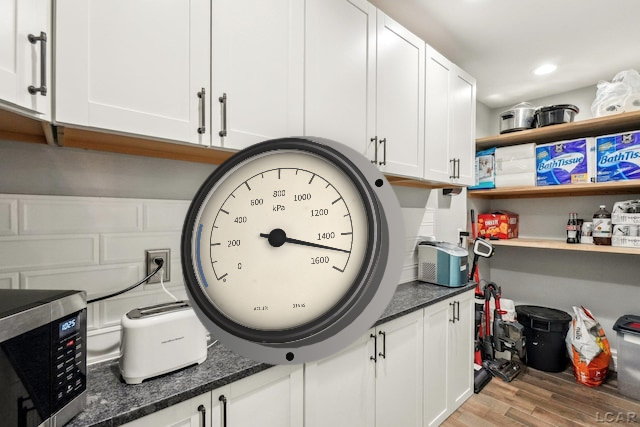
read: 1500 kPa
